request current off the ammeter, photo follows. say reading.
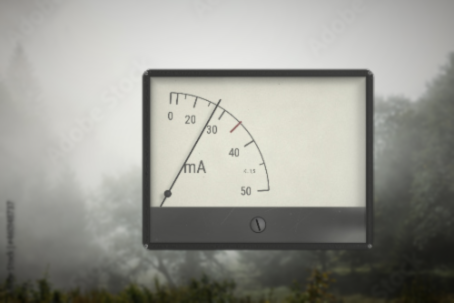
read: 27.5 mA
